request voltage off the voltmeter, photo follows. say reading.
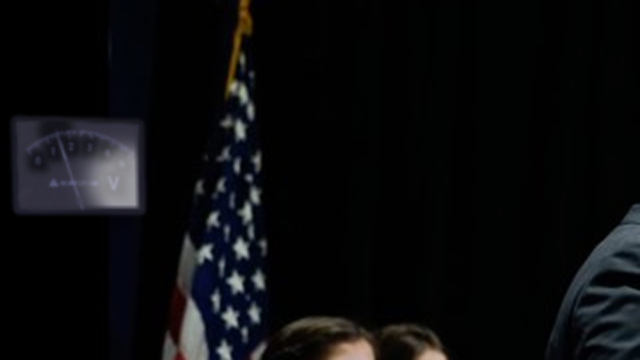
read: 1.5 V
